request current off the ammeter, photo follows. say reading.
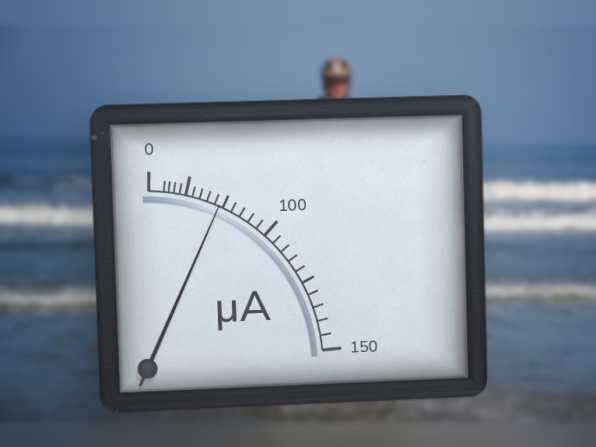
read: 72.5 µA
